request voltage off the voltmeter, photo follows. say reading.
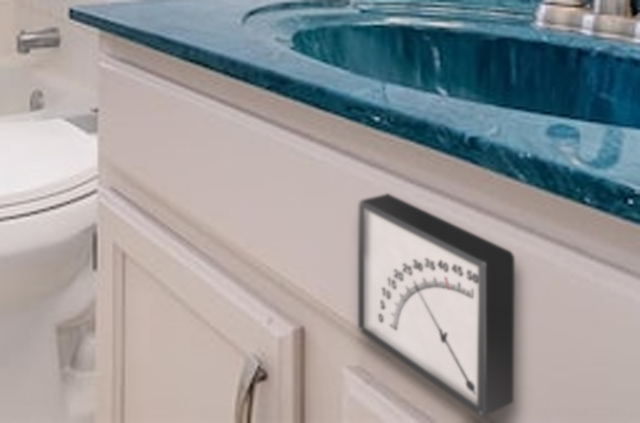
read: 25 V
